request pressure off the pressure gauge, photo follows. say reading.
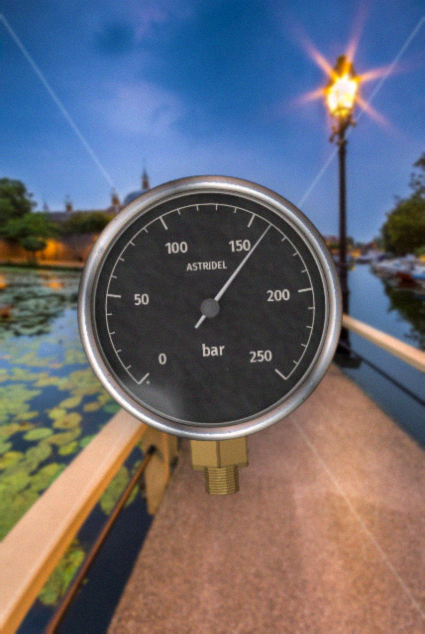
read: 160 bar
